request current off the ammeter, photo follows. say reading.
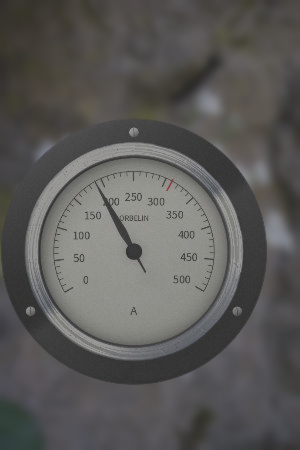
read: 190 A
